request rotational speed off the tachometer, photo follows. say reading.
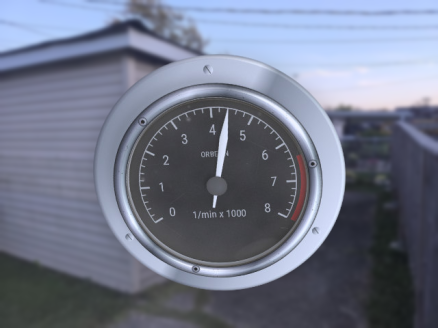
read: 4400 rpm
